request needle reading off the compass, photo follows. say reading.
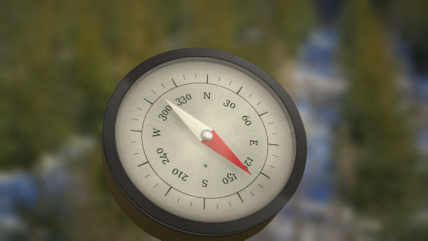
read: 130 °
